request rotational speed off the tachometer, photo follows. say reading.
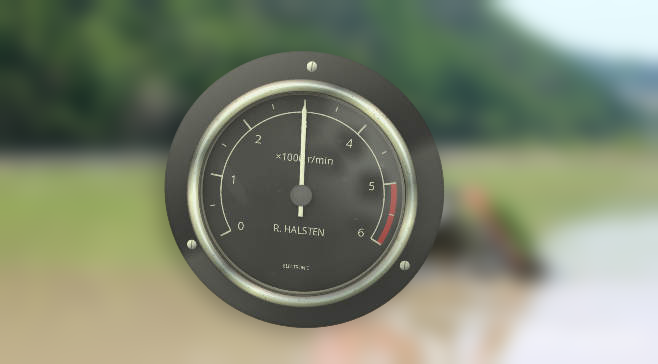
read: 3000 rpm
